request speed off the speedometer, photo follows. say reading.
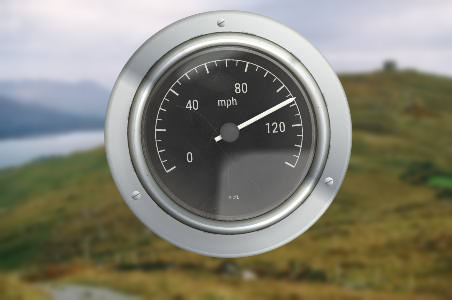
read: 107.5 mph
